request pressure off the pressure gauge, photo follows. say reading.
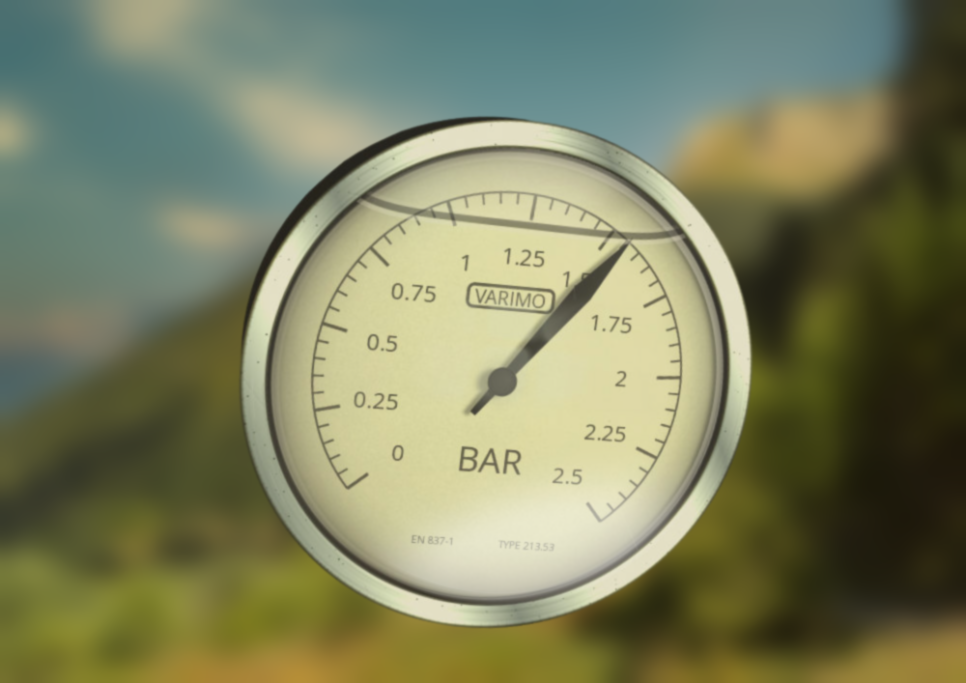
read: 1.55 bar
